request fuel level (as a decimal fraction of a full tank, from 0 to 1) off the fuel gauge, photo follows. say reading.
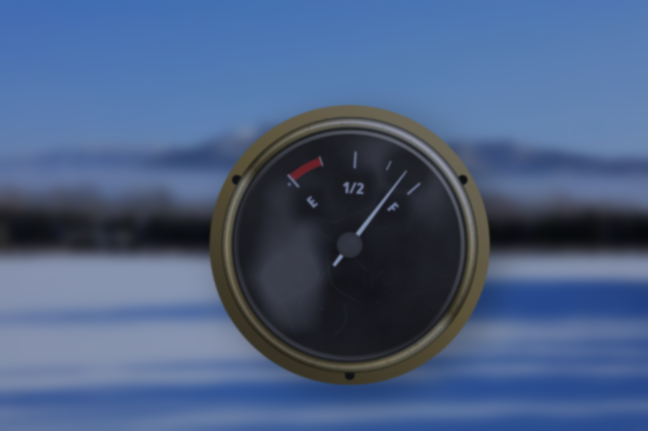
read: 0.875
